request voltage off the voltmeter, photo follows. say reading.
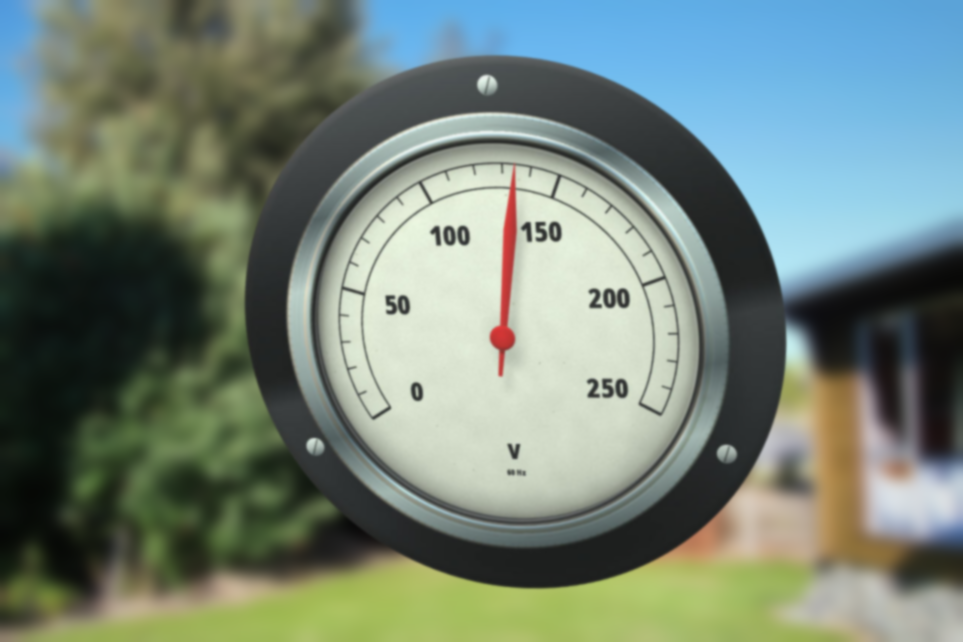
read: 135 V
